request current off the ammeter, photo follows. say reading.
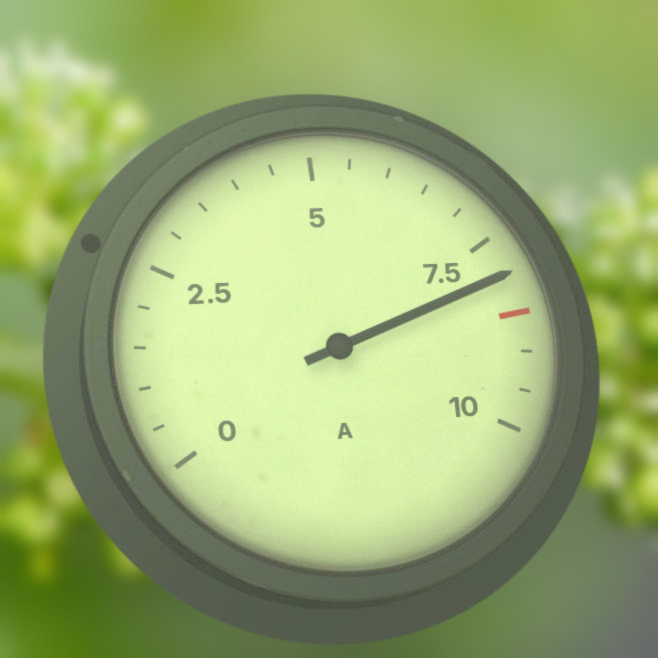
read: 8 A
